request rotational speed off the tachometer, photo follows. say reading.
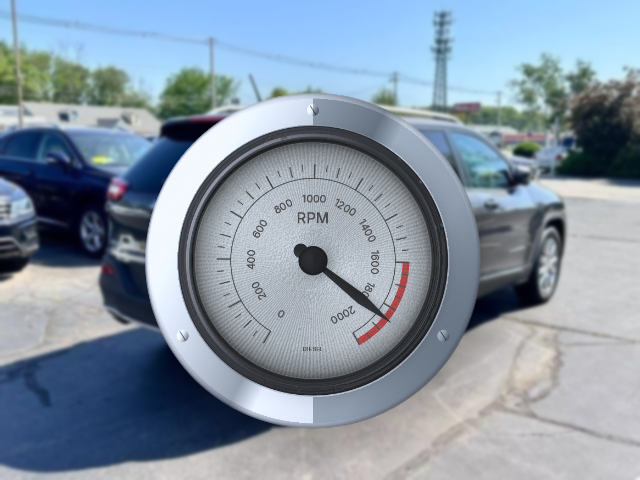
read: 1850 rpm
